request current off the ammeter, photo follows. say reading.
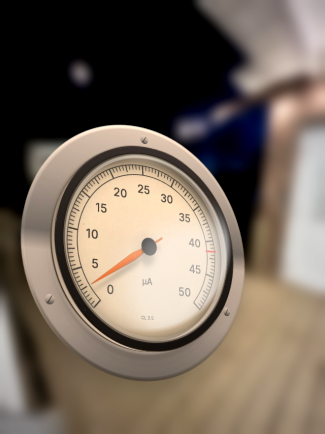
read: 2.5 µA
